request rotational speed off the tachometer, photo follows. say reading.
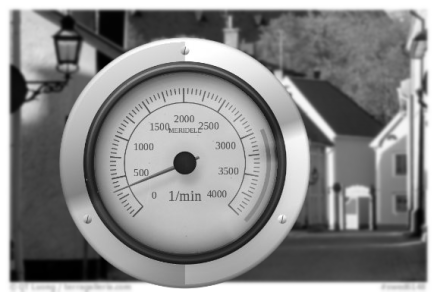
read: 350 rpm
